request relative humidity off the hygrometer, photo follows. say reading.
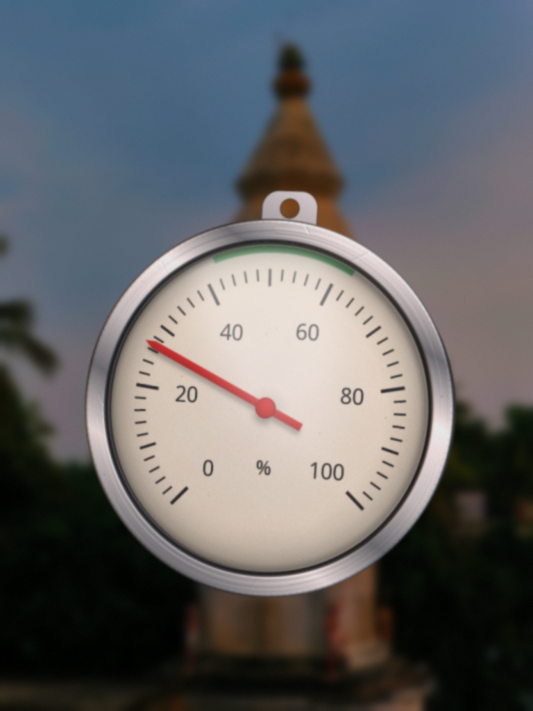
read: 27 %
